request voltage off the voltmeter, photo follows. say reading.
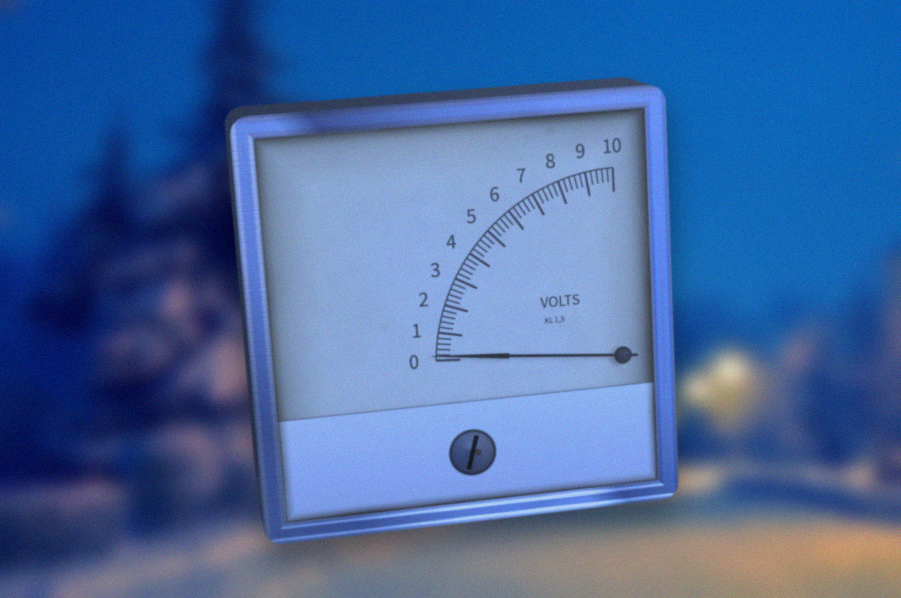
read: 0.2 V
